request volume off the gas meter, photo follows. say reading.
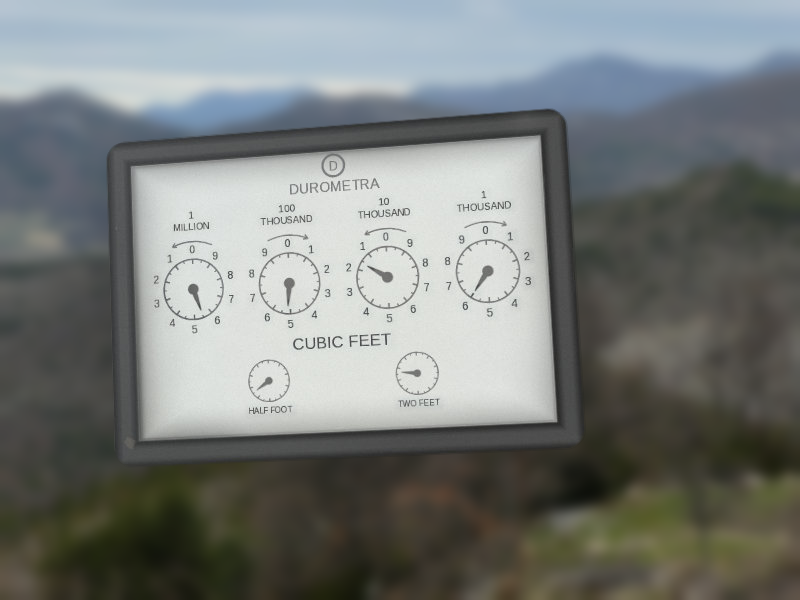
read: 551600 ft³
